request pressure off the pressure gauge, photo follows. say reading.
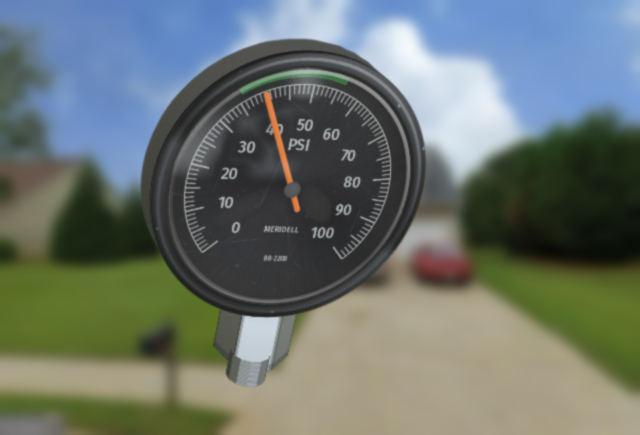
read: 40 psi
